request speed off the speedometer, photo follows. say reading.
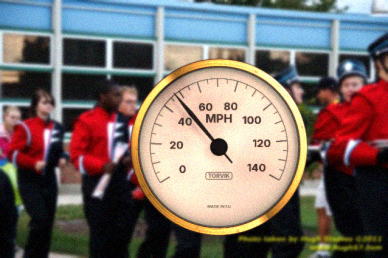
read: 47.5 mph
